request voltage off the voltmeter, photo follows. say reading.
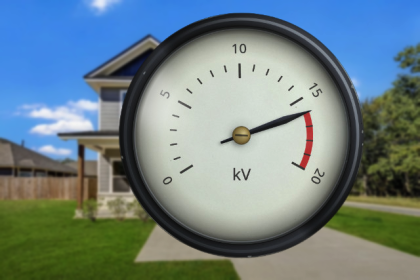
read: 16 kV
